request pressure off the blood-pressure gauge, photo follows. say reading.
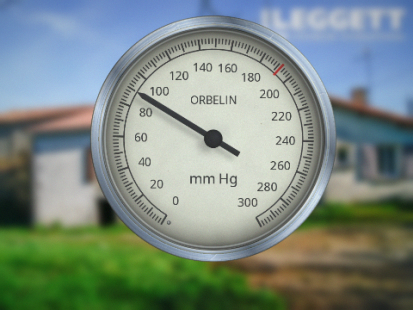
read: 90 mmHg
